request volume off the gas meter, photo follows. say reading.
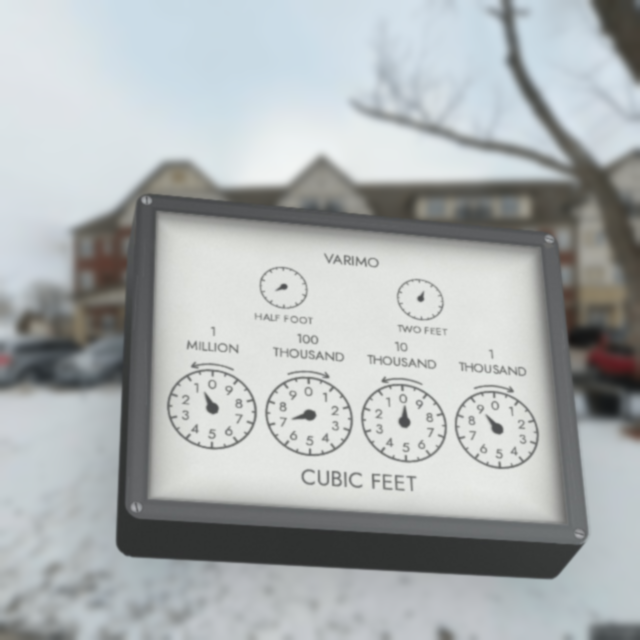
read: 69900 ft³
